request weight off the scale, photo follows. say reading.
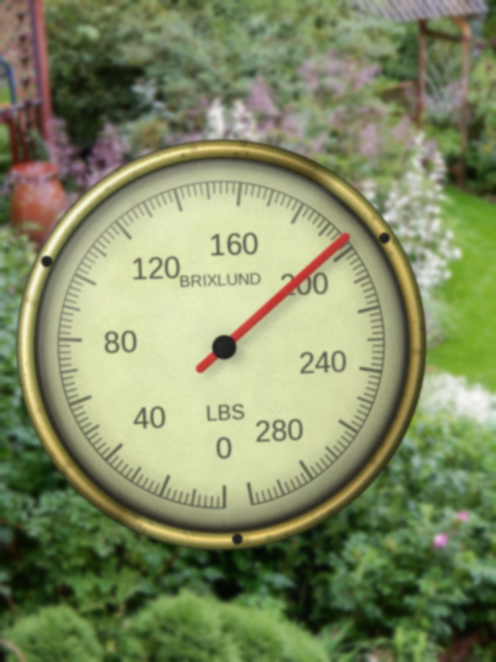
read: 196 lb
